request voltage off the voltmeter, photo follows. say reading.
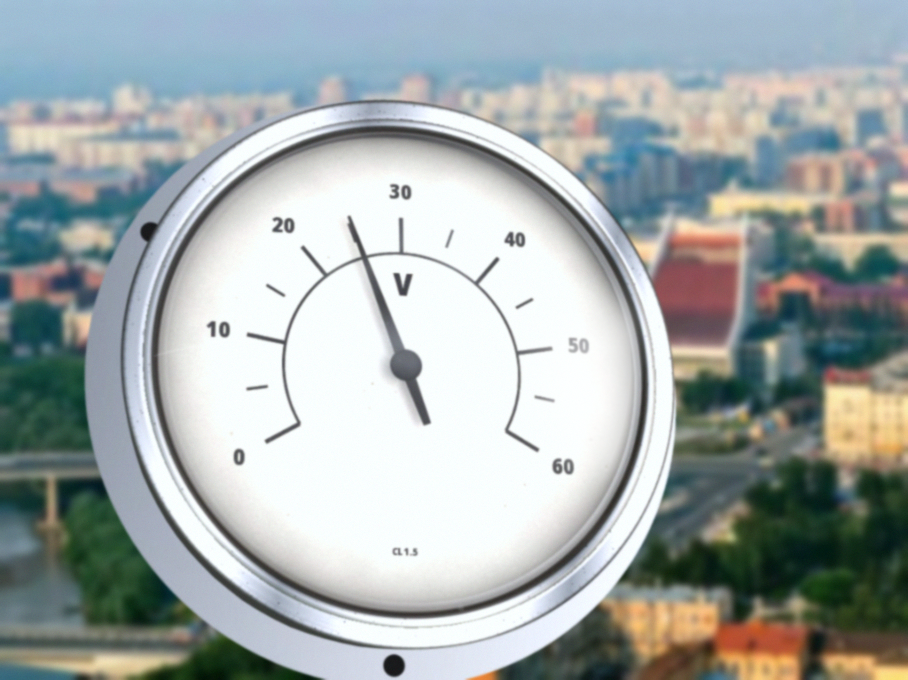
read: 25 V
